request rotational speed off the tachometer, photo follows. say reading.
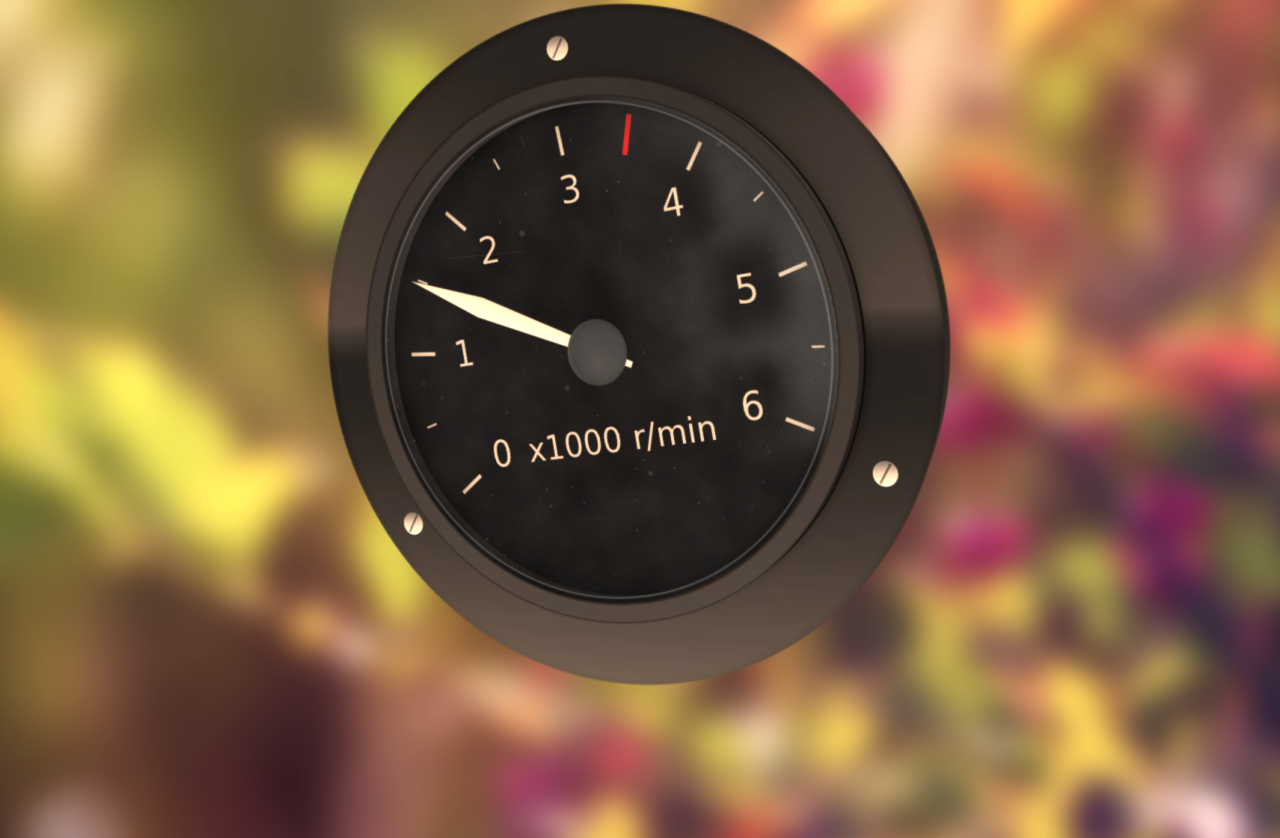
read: 1500 rpm
